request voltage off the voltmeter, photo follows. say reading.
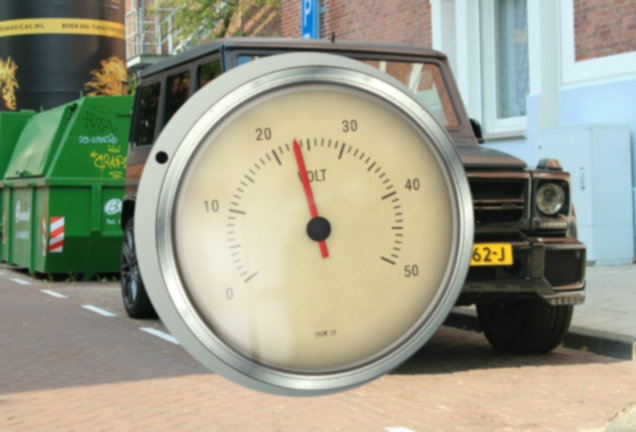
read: 23 V
